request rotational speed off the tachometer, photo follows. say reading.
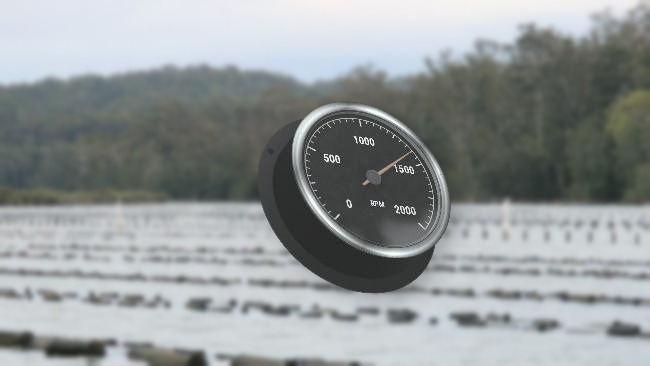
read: 1400 rpm
